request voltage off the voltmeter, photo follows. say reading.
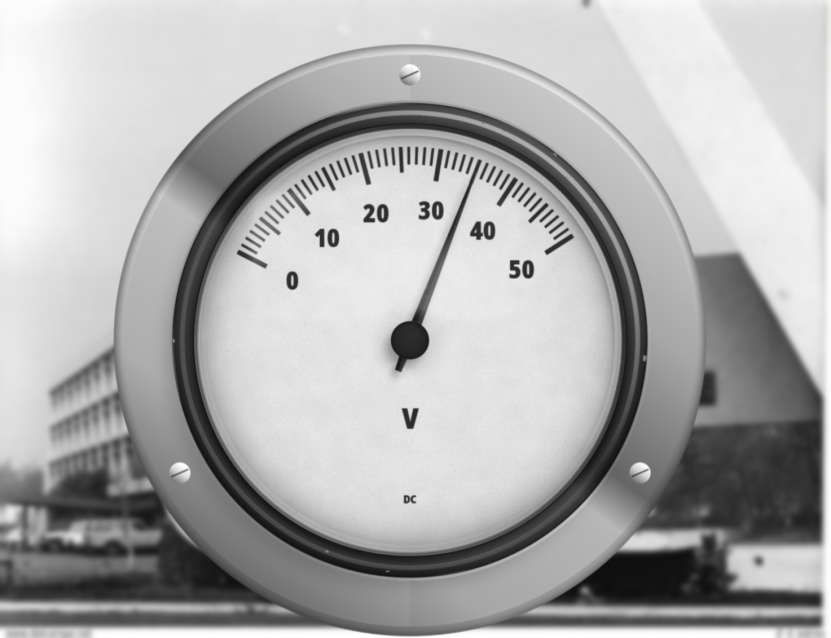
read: 35 V
